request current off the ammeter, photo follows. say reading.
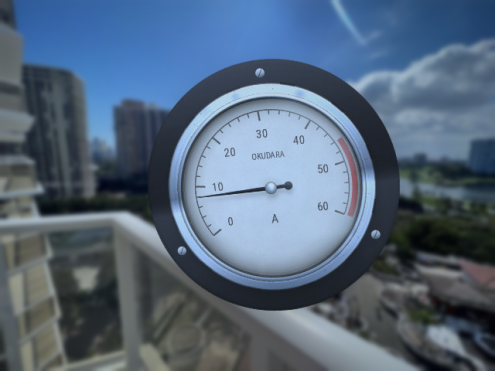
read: 8 A
